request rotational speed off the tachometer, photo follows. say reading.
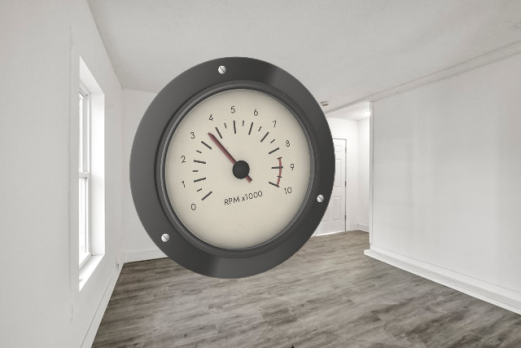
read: 3500 rpm
